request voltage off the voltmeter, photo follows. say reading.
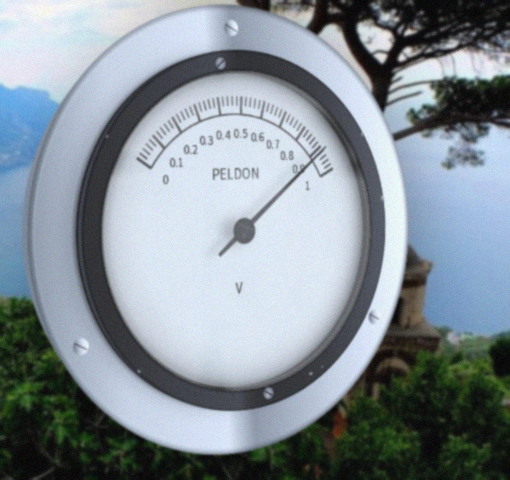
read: 0.9 V
